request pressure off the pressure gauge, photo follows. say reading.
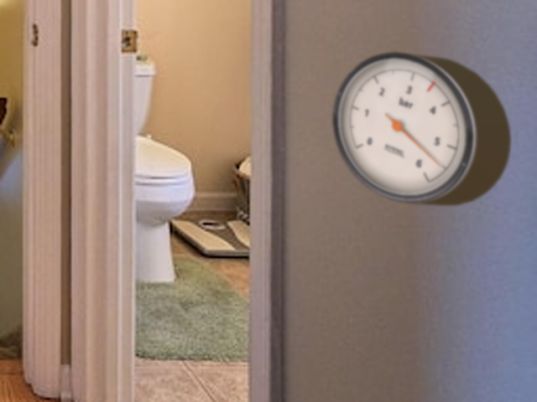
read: 5.5 bar
